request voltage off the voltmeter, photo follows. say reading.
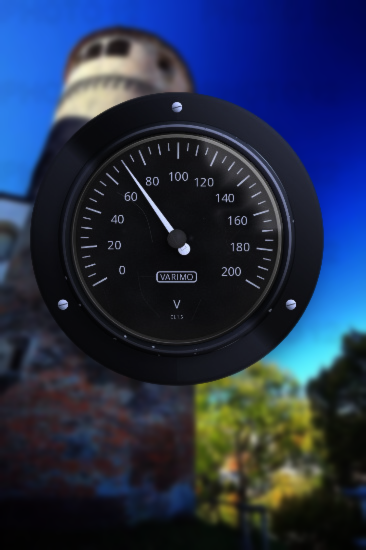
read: 70 V
